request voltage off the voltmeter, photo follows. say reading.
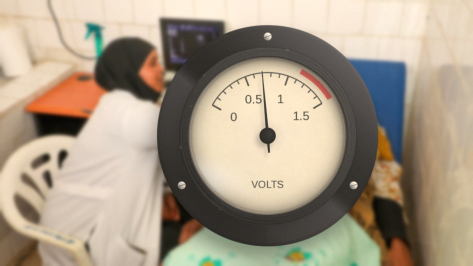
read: 0.7 V
